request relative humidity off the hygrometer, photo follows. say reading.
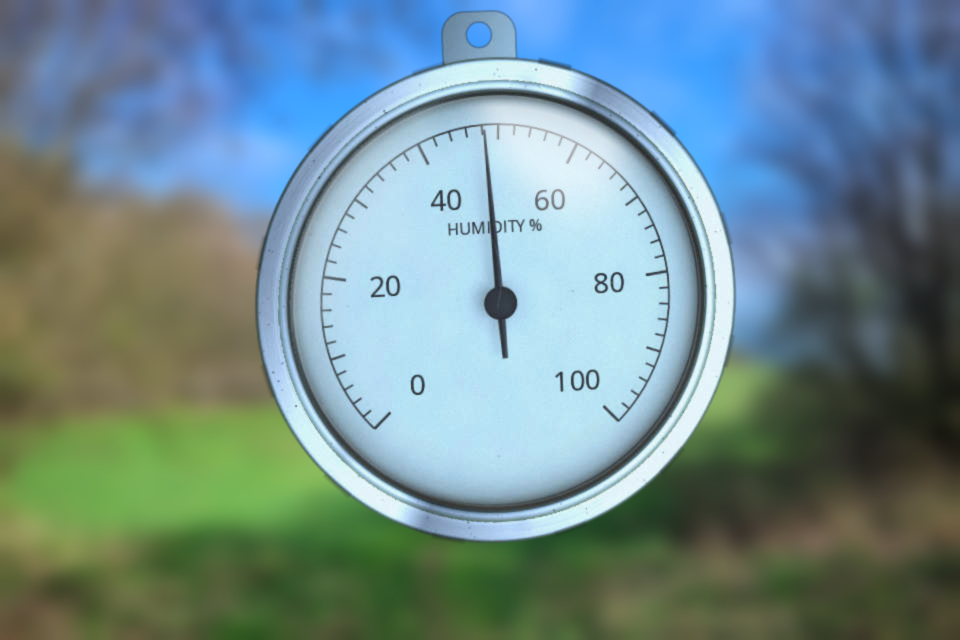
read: 48 %
